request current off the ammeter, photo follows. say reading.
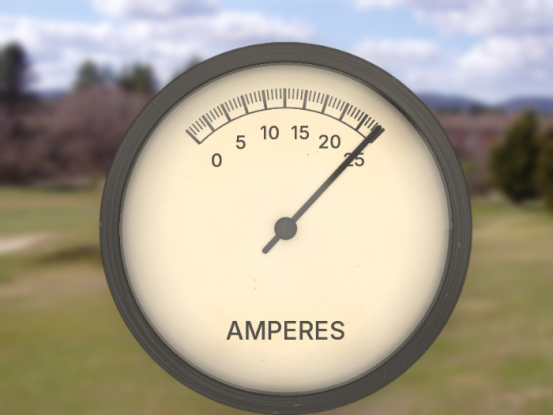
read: 24.5 A
